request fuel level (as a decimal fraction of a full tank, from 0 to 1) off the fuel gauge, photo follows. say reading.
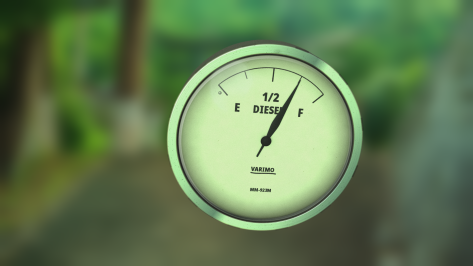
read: 0.75
